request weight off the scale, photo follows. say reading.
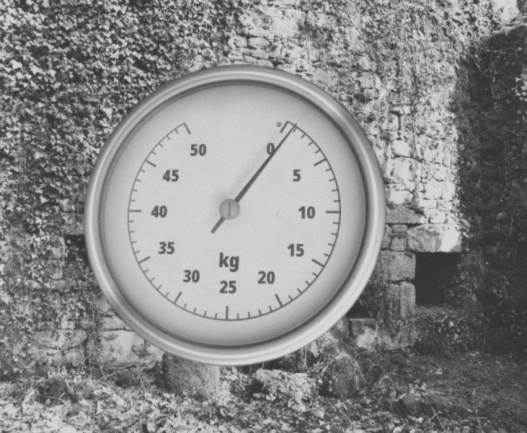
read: 1 kg
